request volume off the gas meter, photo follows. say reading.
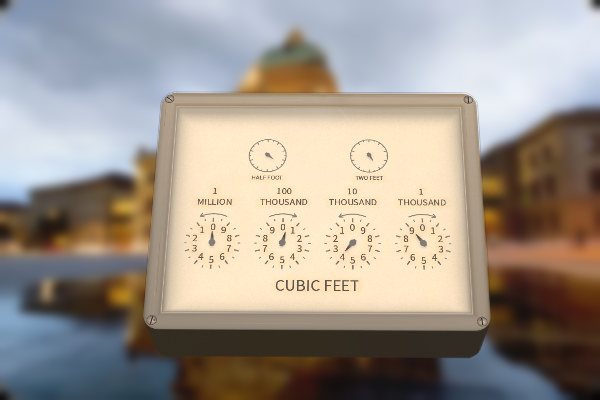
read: 3900 ft³
